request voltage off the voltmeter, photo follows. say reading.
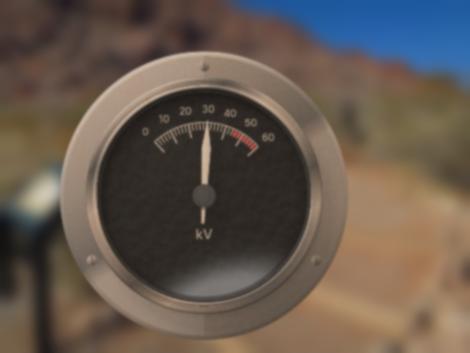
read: 30 kV
